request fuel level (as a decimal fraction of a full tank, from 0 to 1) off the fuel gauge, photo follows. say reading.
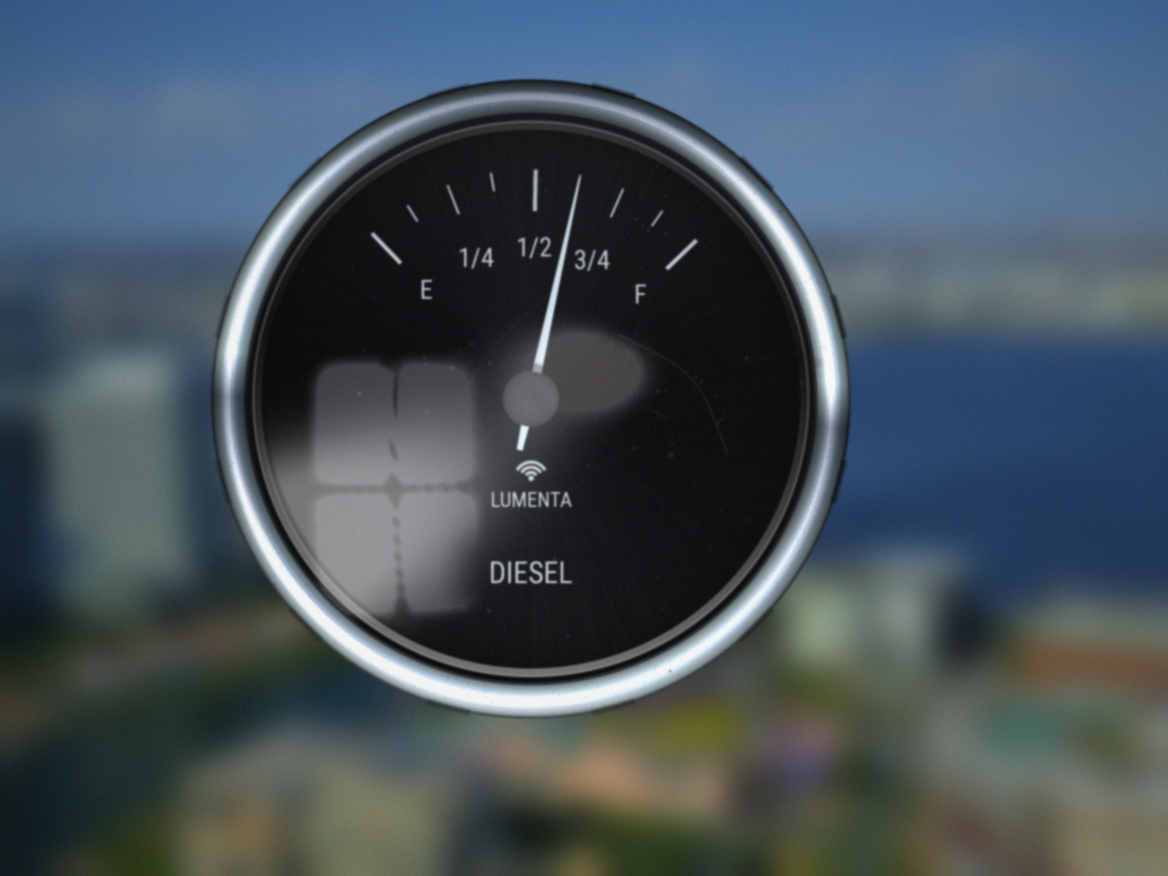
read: 0.625
